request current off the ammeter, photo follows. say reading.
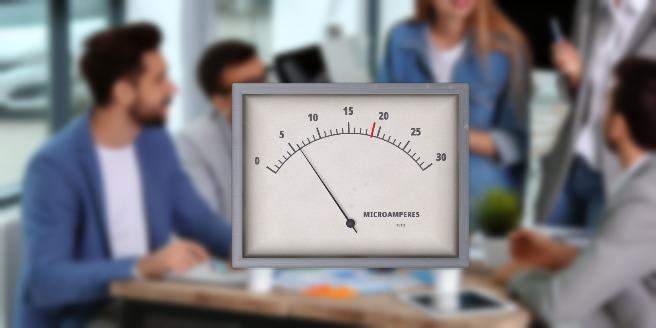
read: 6 µA
